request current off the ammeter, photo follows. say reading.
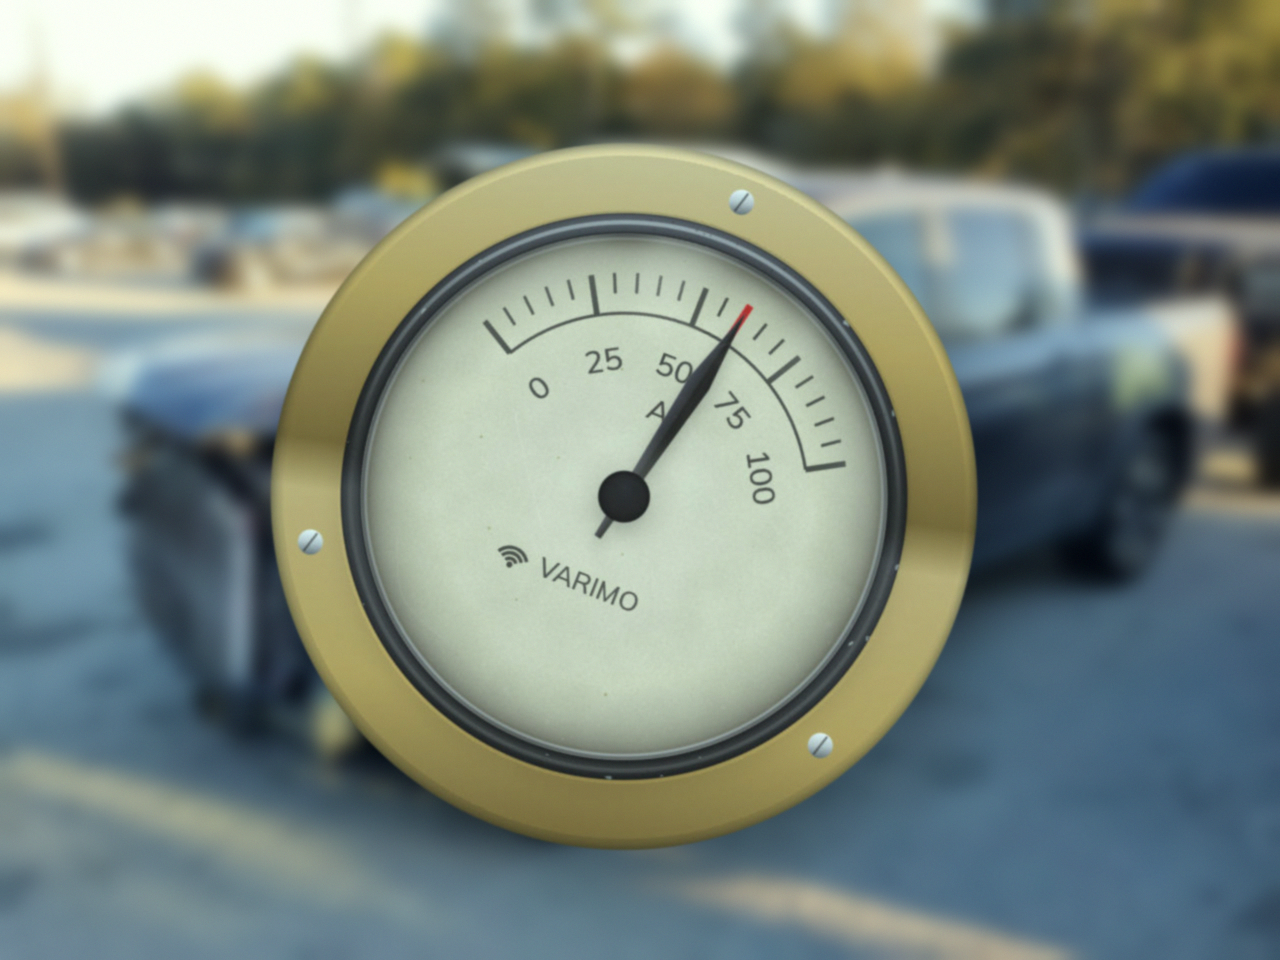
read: 60 A
